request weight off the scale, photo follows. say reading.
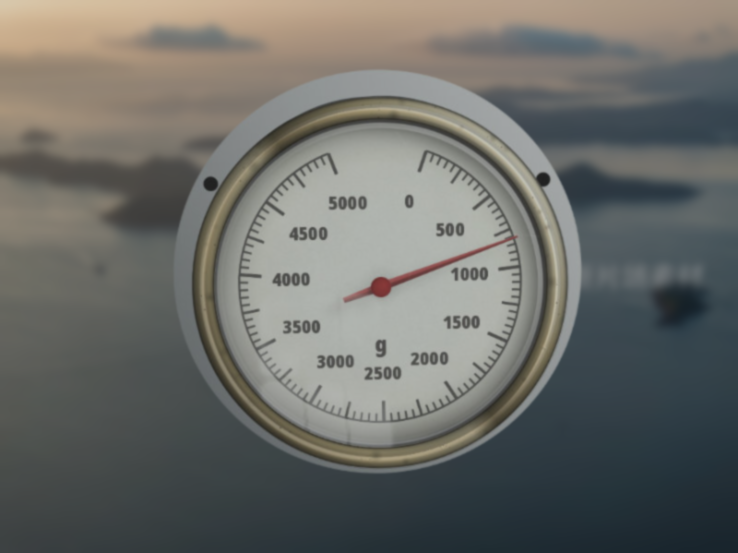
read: 800 g
